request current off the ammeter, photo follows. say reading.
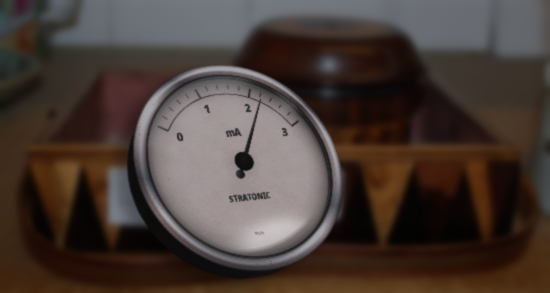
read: 2.2 mA
